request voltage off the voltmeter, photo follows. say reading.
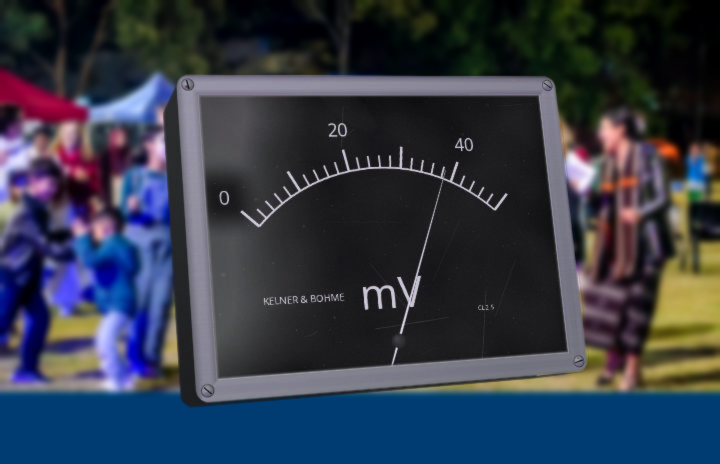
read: 38 mV
